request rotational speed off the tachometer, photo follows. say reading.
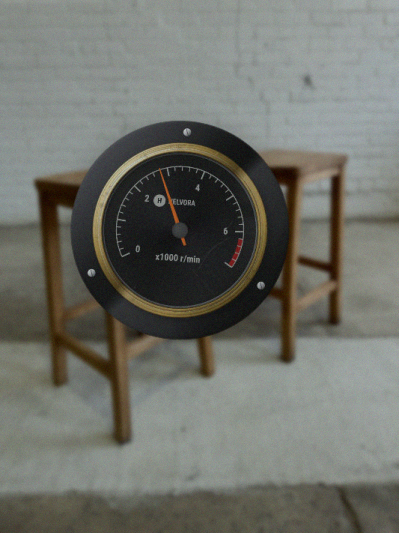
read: 2800 rpm
